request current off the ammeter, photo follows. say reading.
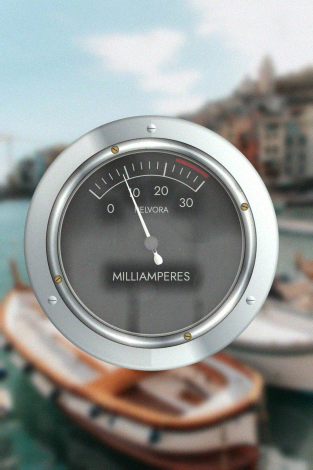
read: 9 mA
